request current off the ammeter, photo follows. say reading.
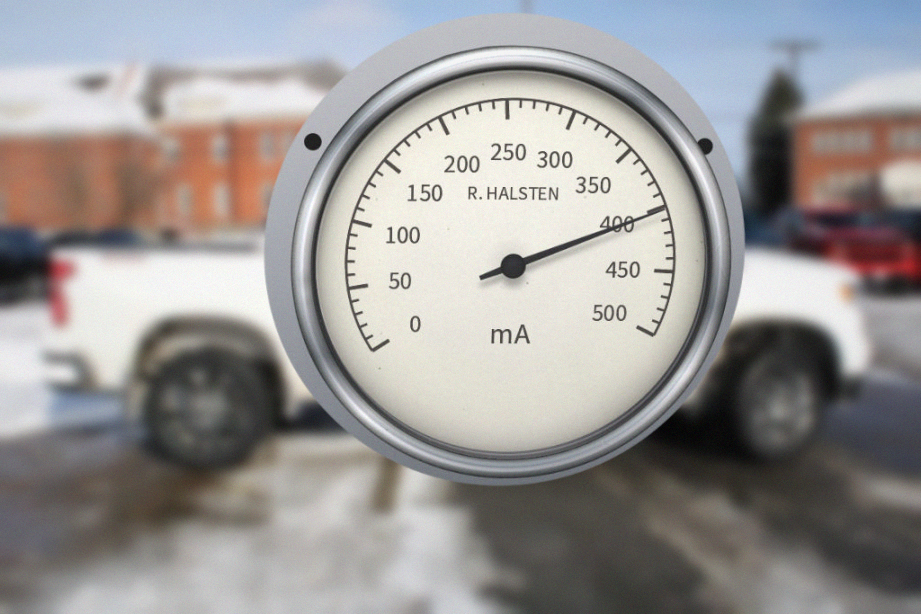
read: 400 mA
